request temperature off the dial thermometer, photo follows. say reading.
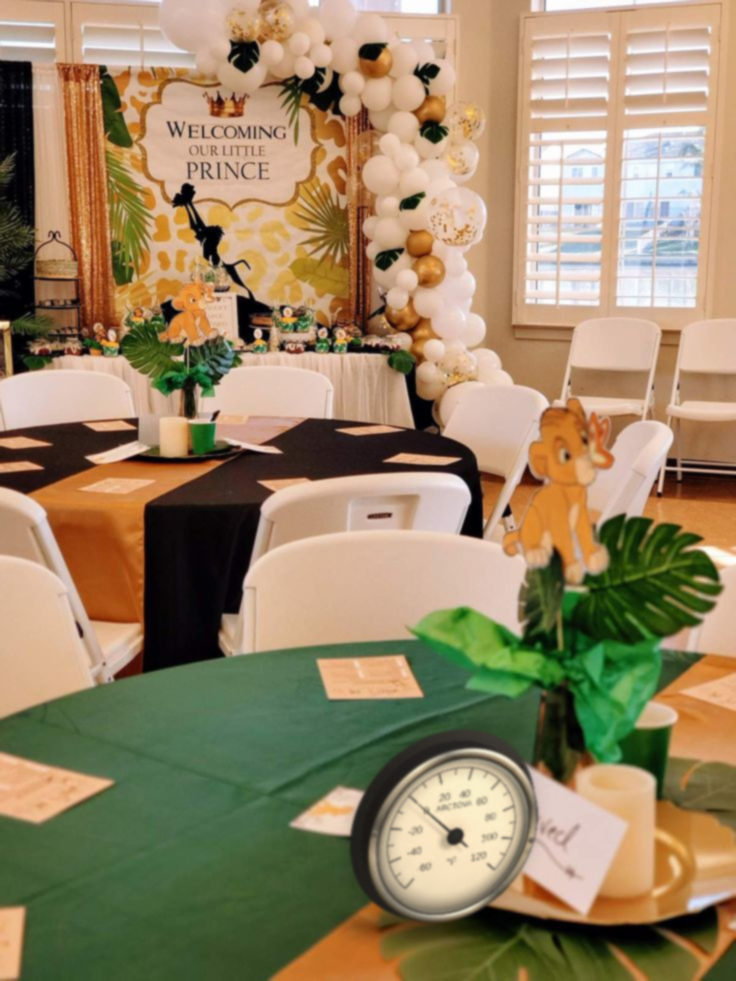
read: 0 °F
